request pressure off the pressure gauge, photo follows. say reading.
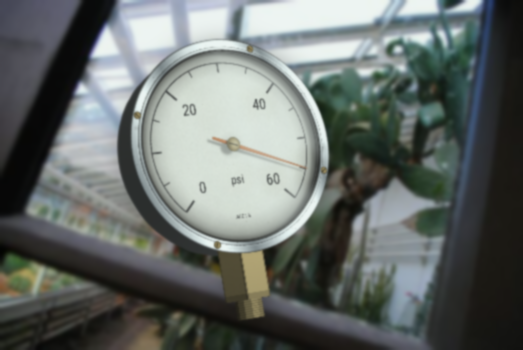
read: 55 psi
